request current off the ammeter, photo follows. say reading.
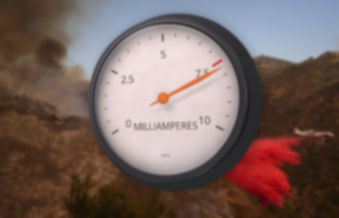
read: 7.75 mA
